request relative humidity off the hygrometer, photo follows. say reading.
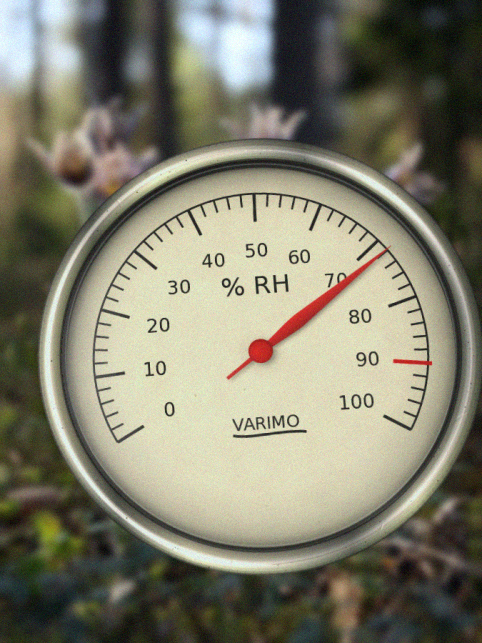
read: 72 %
